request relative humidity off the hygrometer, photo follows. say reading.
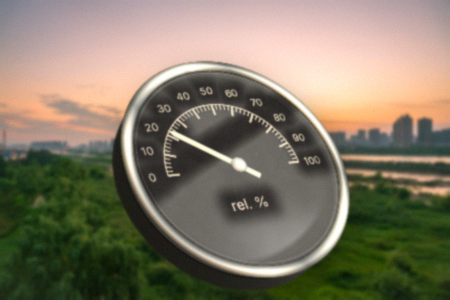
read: 20 %
